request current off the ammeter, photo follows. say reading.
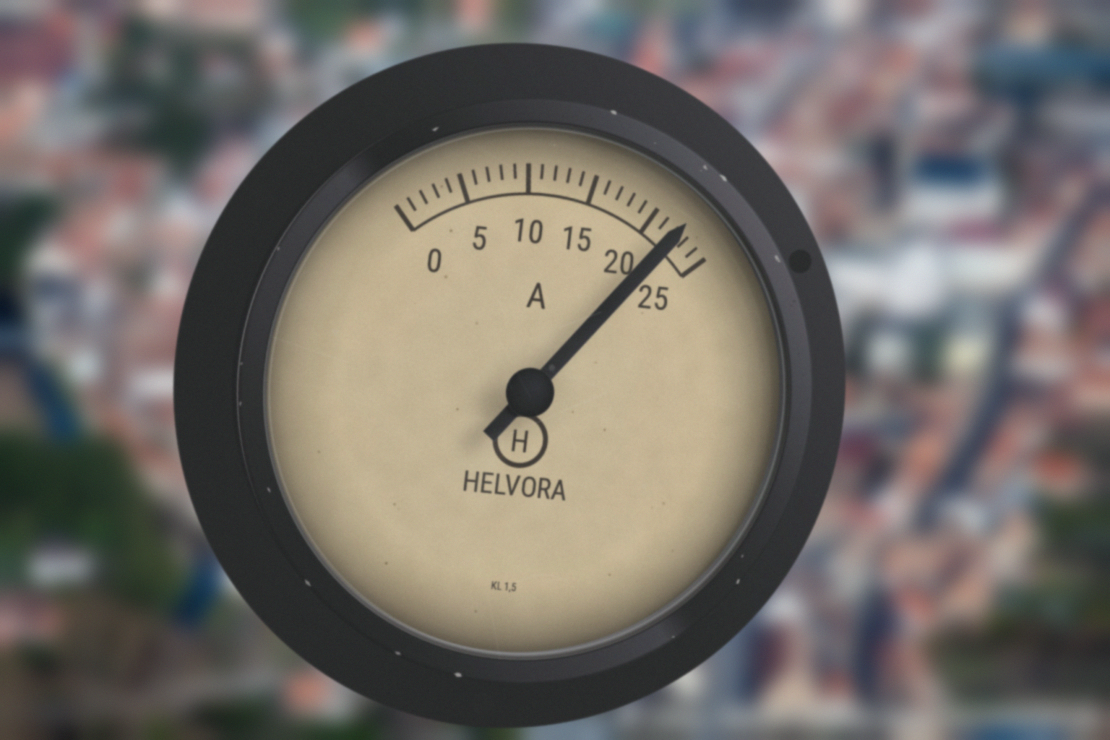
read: 22 A
